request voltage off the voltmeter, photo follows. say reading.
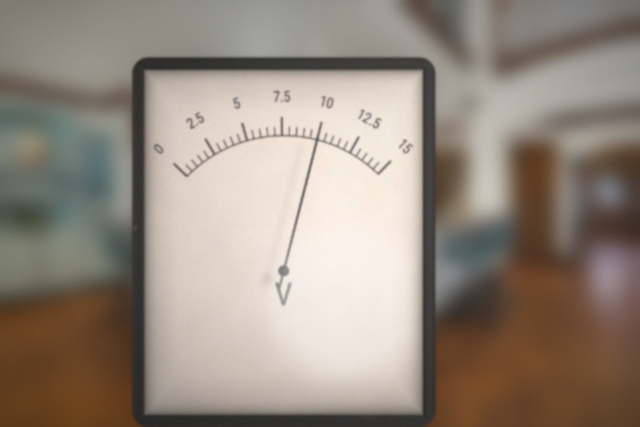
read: 10 V
